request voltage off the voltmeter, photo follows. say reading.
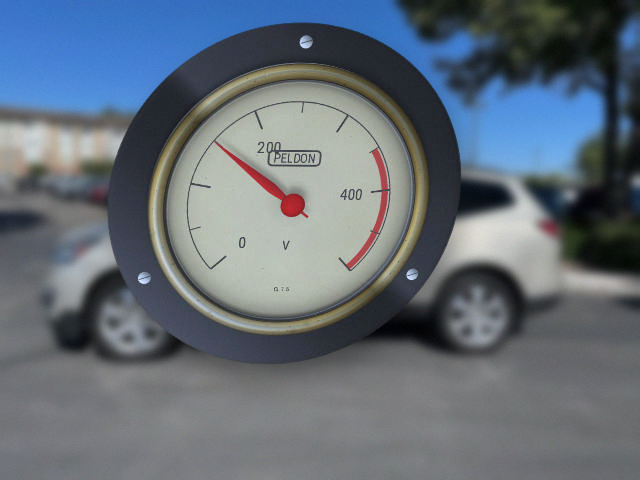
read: 150 V
